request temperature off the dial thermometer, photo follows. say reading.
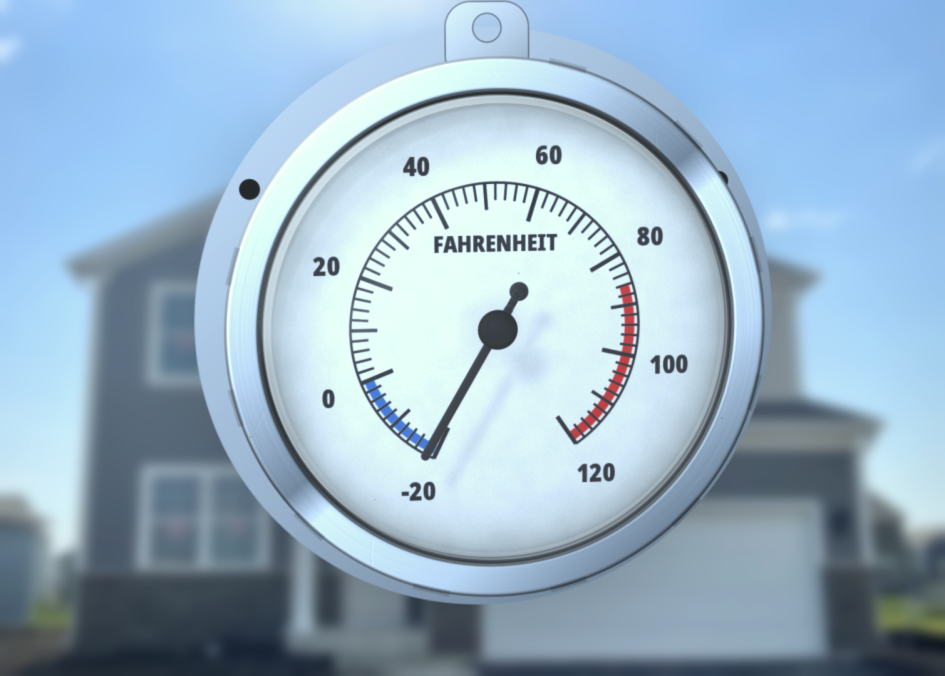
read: -18 °F
